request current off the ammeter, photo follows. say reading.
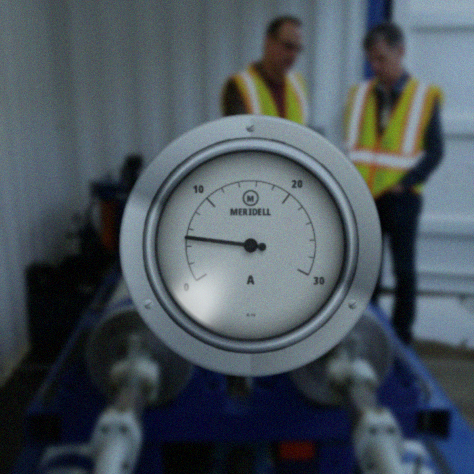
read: 5 A
